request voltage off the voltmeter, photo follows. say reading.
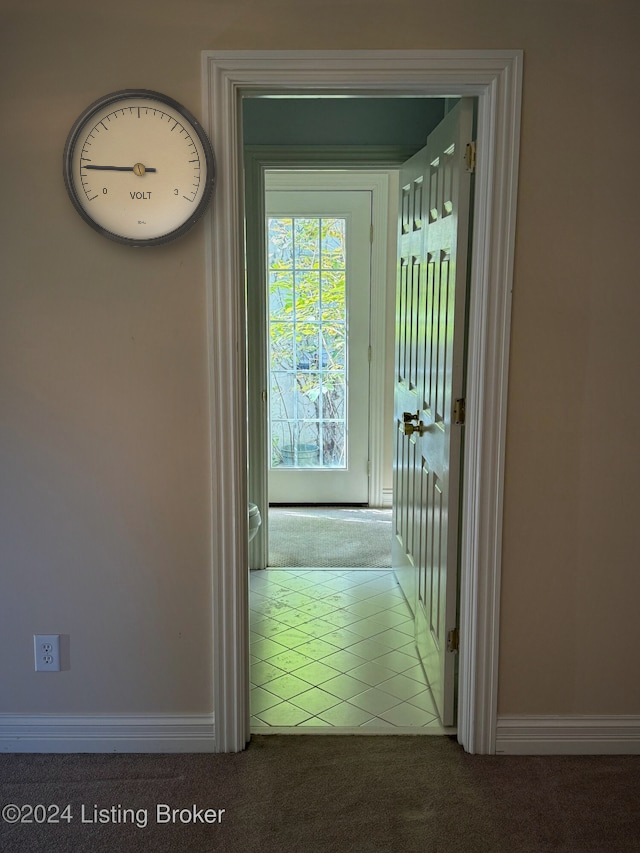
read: 0.4 V
